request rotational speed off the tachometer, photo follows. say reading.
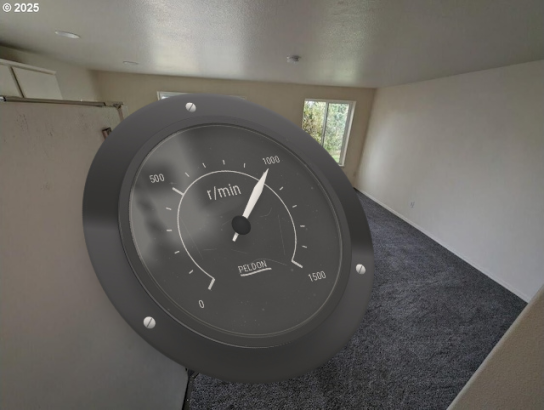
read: 1000 rpm
